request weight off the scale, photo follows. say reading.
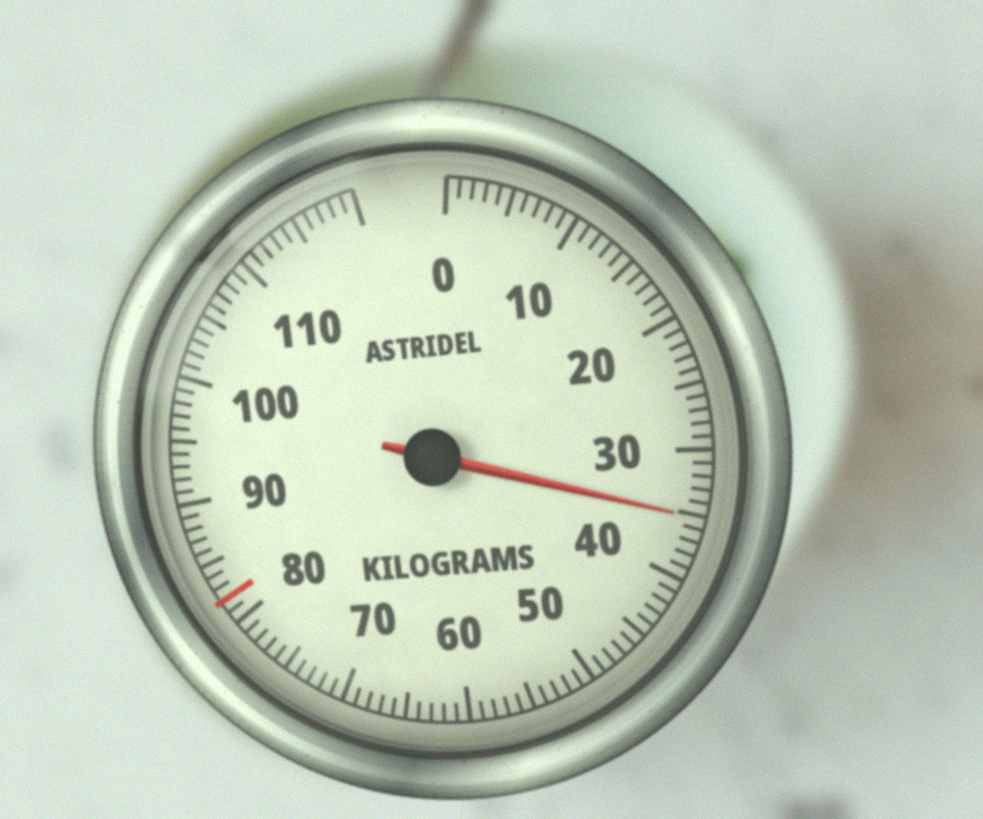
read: 35 kg
